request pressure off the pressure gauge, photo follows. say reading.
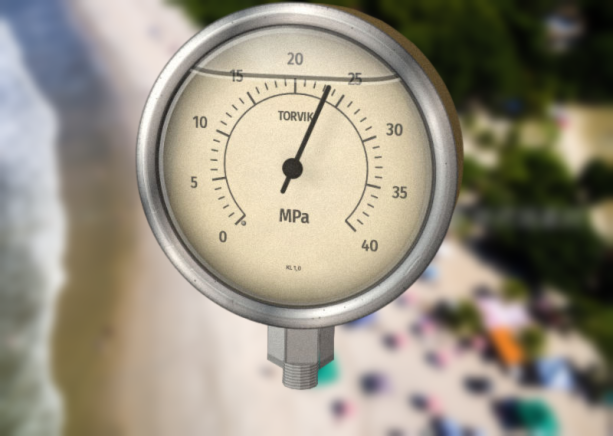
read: 23.5 MPa
